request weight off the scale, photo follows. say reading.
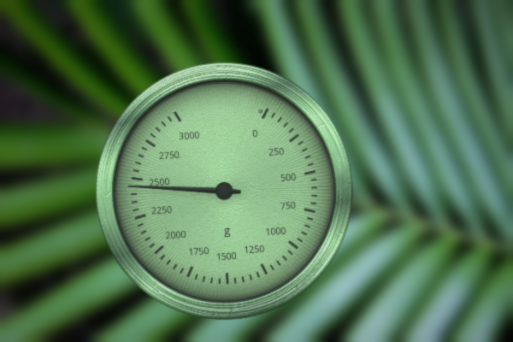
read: 2450 g
